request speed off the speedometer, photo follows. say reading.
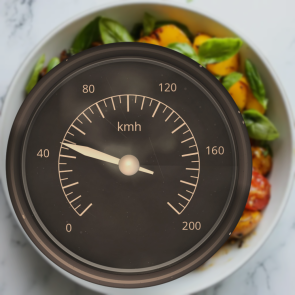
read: 47.5 km/h
